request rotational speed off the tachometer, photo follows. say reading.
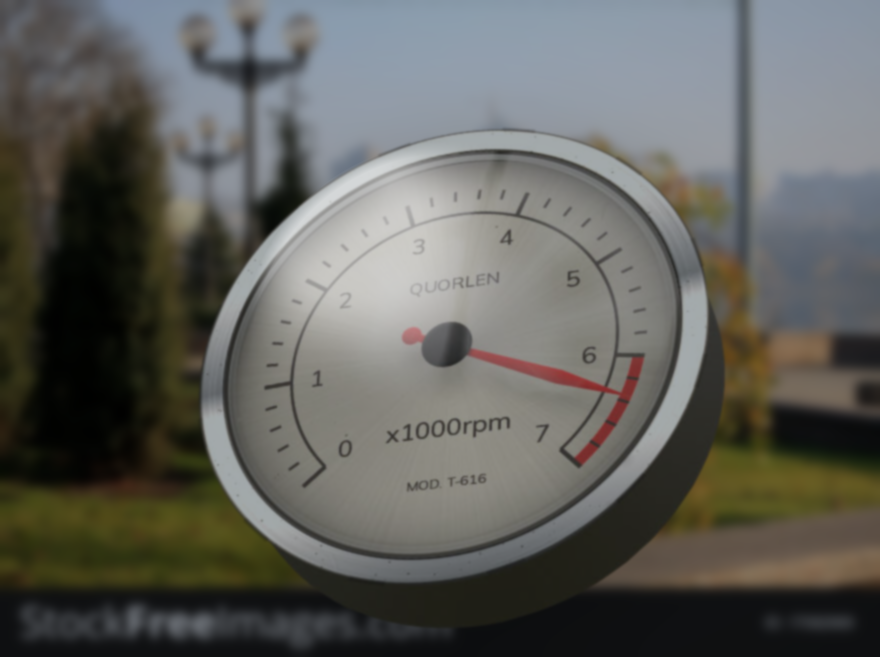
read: 6400 rpm
